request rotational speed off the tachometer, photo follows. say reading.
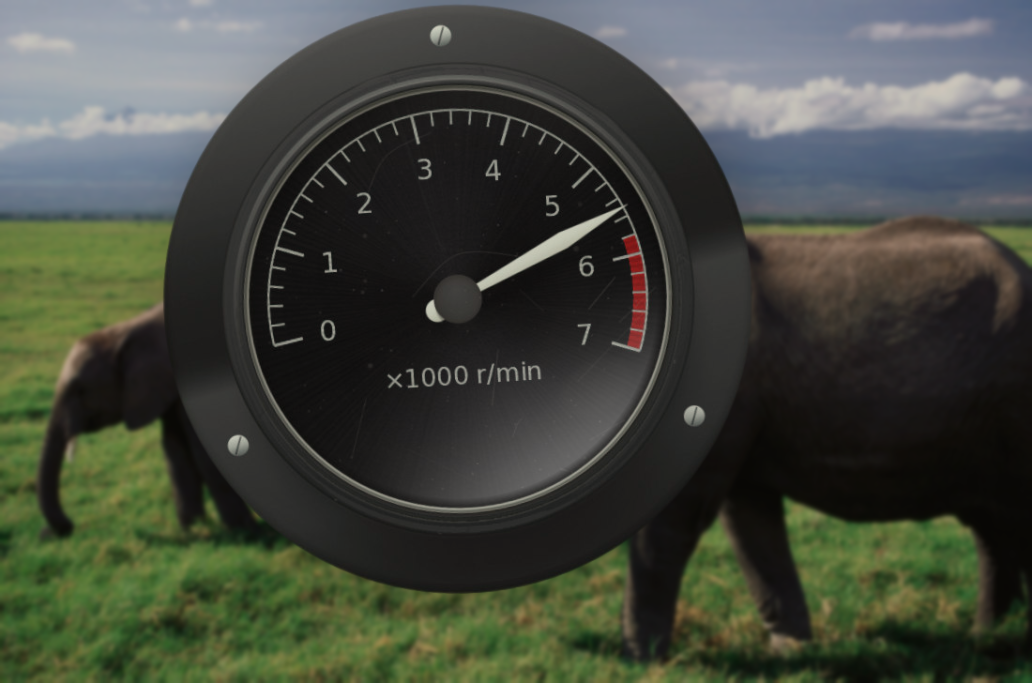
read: 5500 rpm
